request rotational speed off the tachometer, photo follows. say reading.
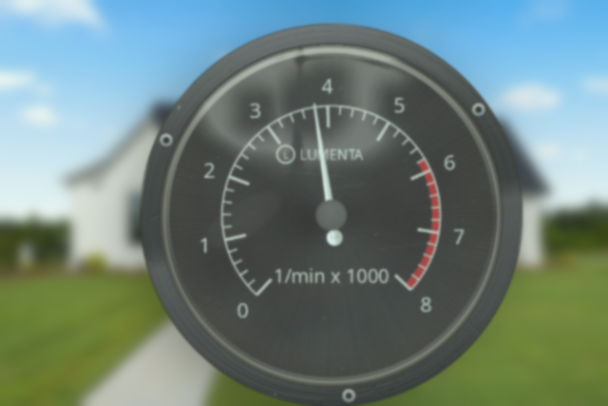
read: 3800 rpm
